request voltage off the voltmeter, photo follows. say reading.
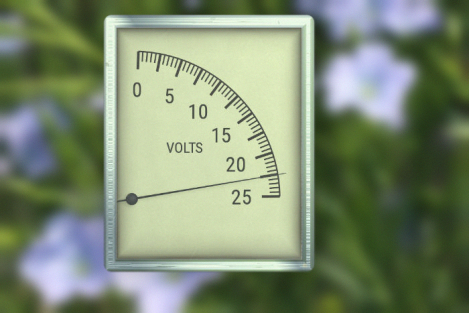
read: 22.5 V
